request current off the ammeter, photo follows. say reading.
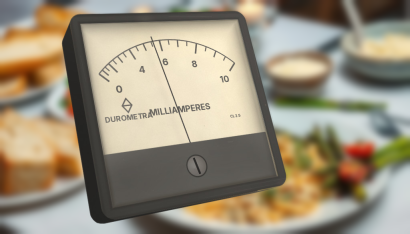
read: 5.5 mA
